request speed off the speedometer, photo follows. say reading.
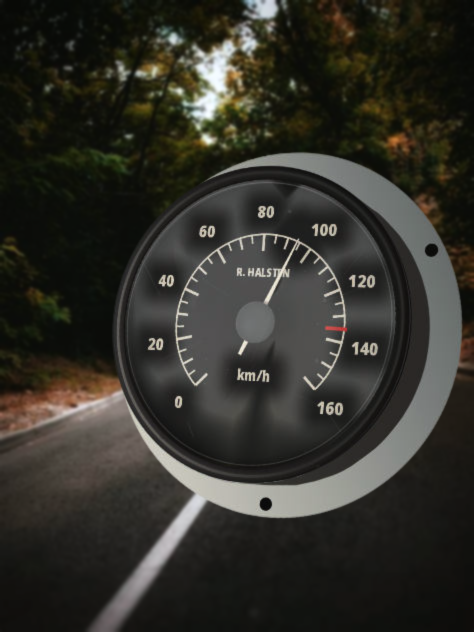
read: 95 km/h
